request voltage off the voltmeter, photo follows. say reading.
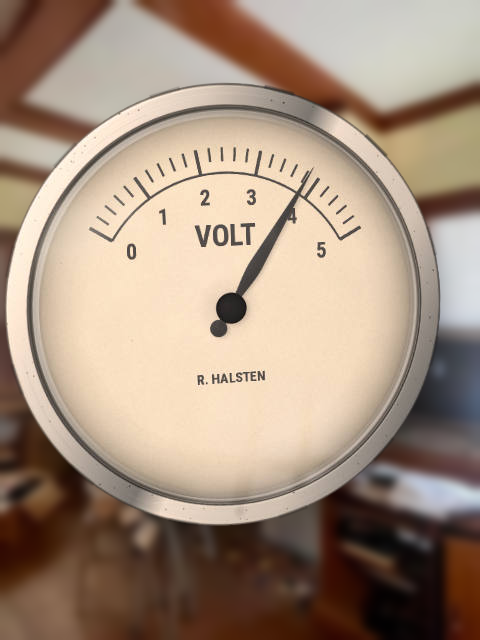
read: 3.8 V
